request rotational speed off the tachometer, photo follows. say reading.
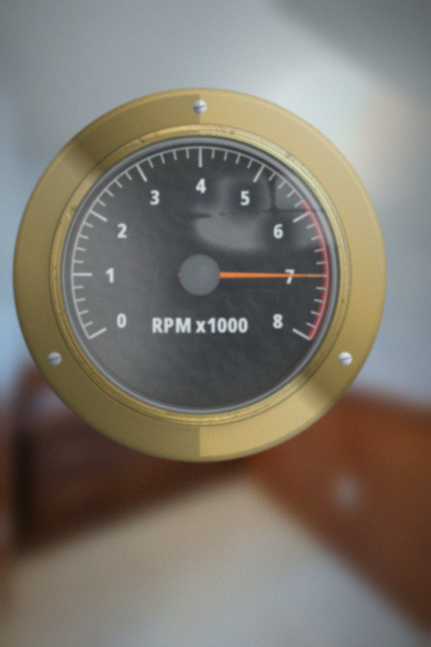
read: 7000 rpm
